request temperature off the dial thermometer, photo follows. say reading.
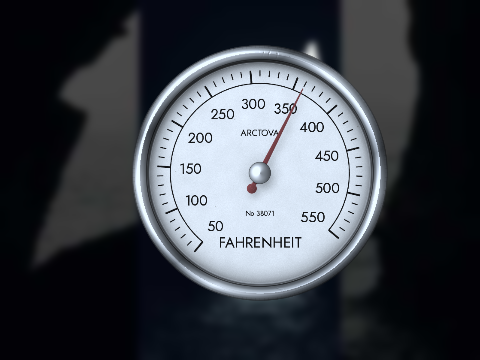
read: 360 °F
